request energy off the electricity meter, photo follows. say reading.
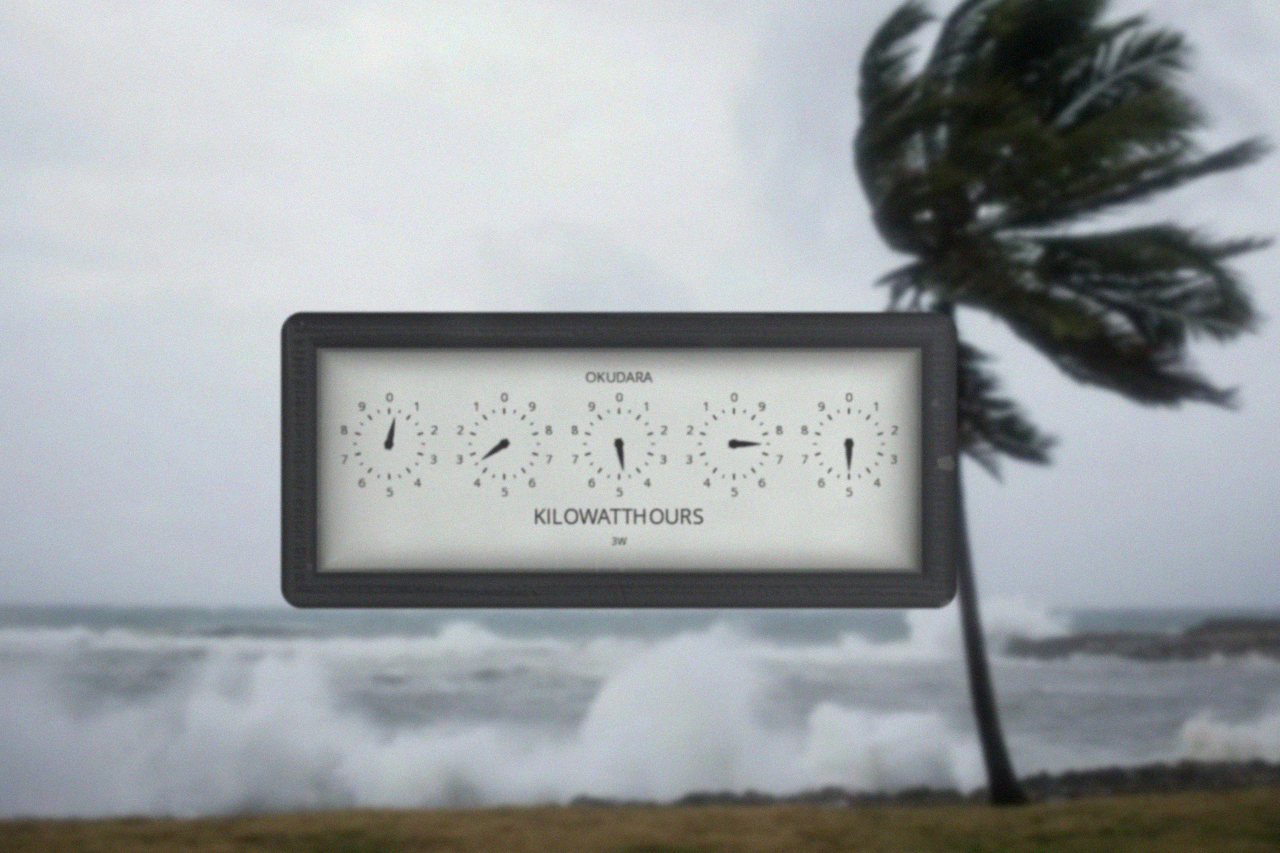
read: 3475 kWh
